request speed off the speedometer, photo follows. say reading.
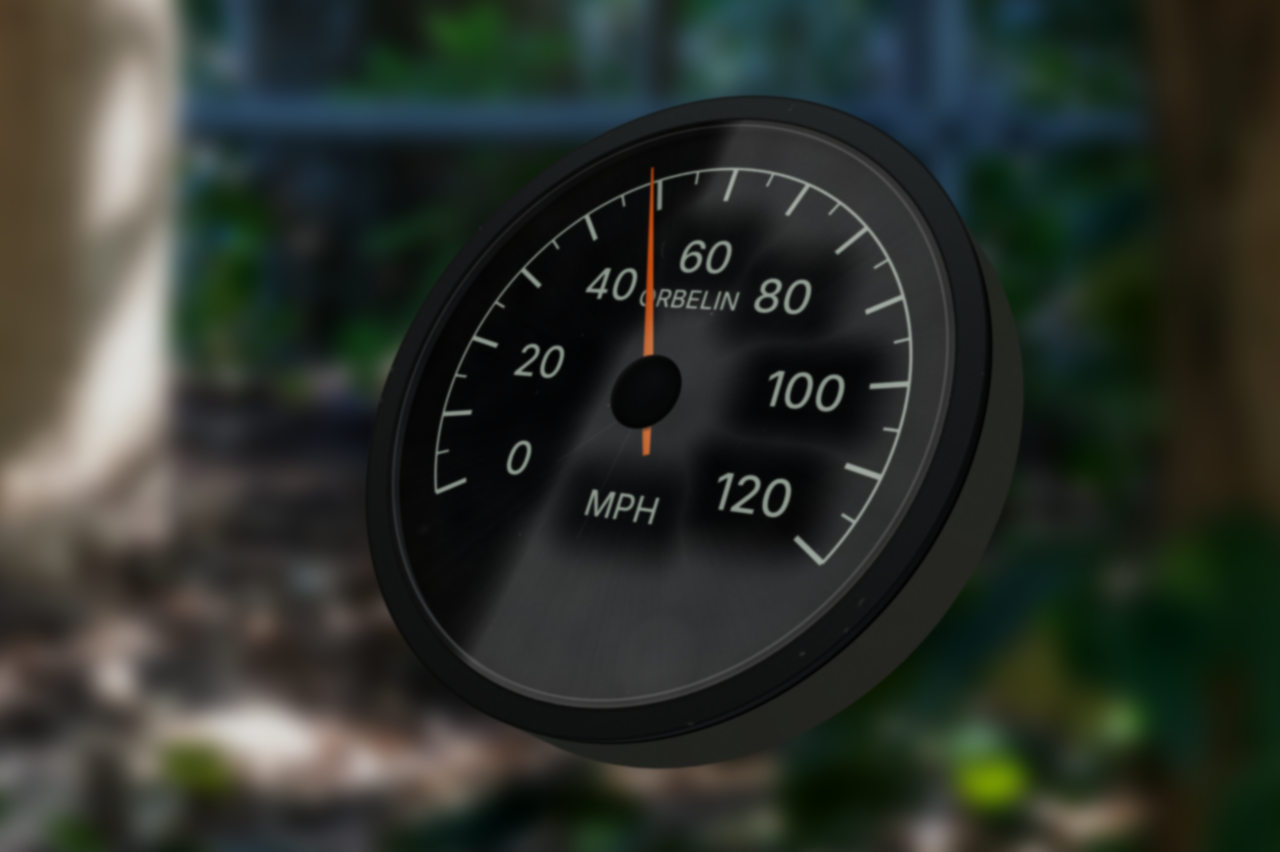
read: 50 mph
